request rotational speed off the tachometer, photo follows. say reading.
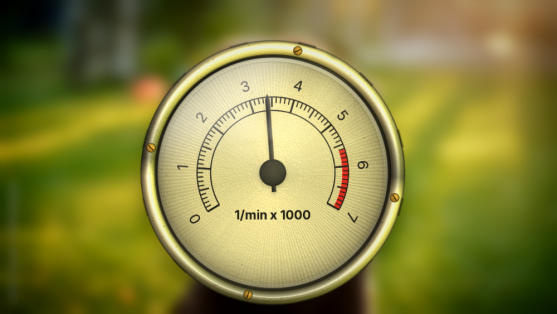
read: 3400 rpm
